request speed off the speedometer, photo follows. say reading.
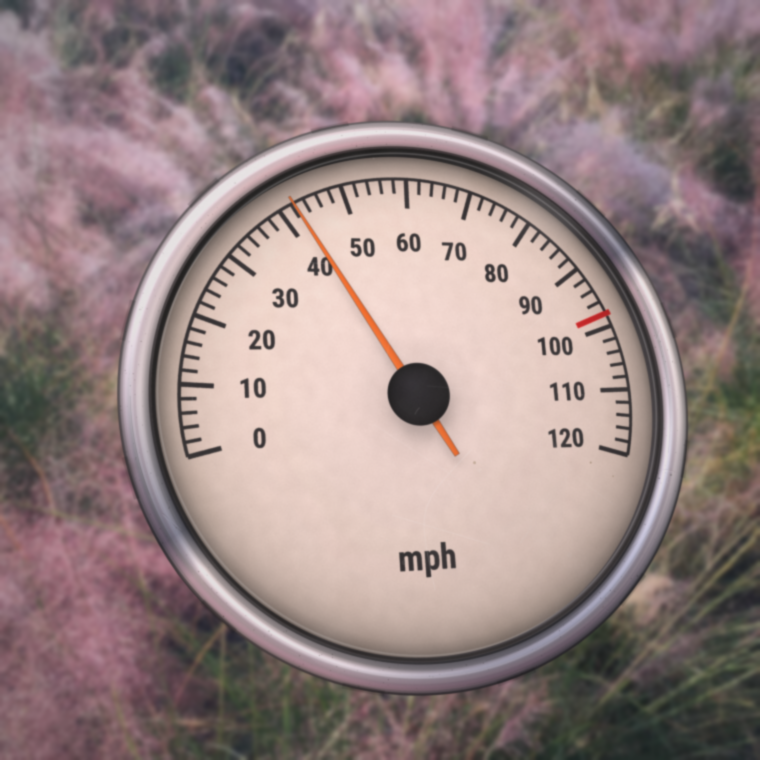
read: 42 mph
